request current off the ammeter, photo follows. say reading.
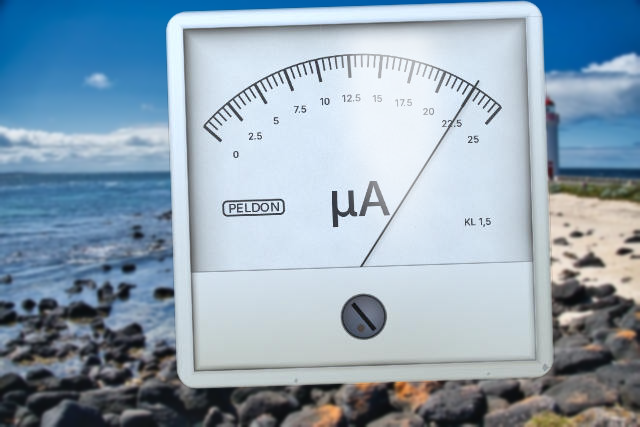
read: 22.5 µA
